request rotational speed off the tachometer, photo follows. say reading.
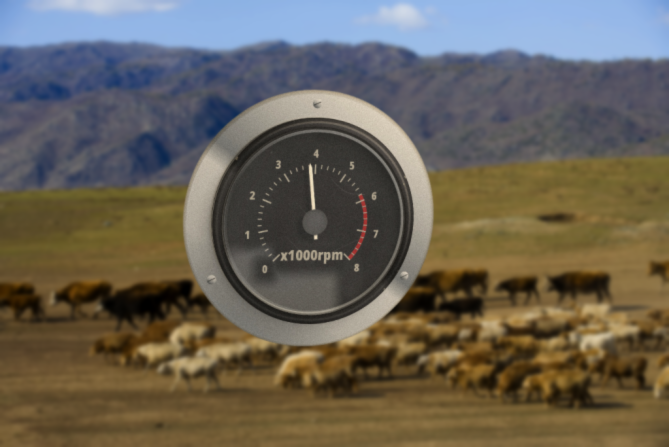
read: 3800 rpm
